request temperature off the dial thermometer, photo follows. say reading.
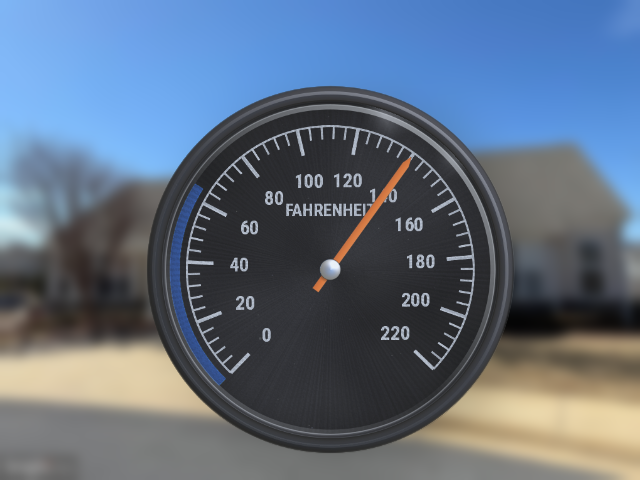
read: 140 °F
